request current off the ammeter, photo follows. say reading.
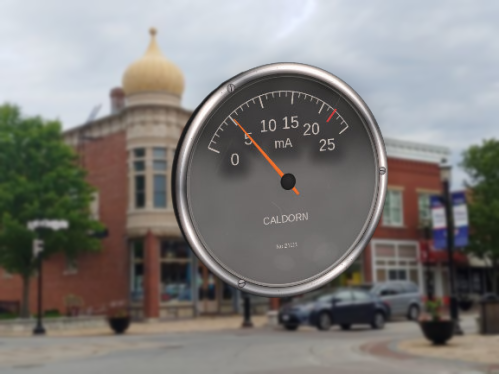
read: 5 mA
